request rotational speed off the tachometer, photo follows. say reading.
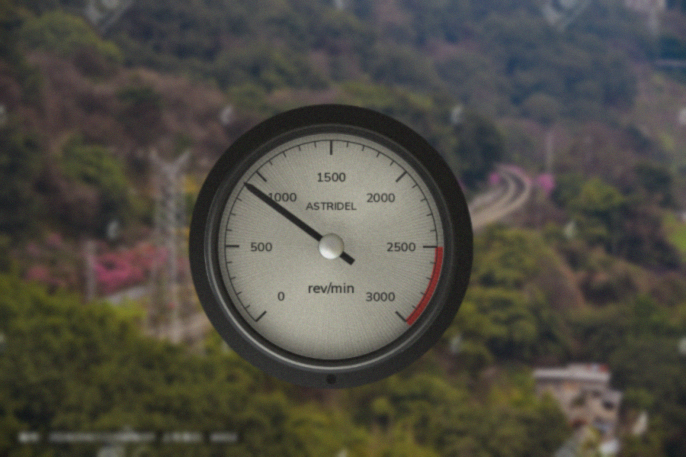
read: 900 rpm
